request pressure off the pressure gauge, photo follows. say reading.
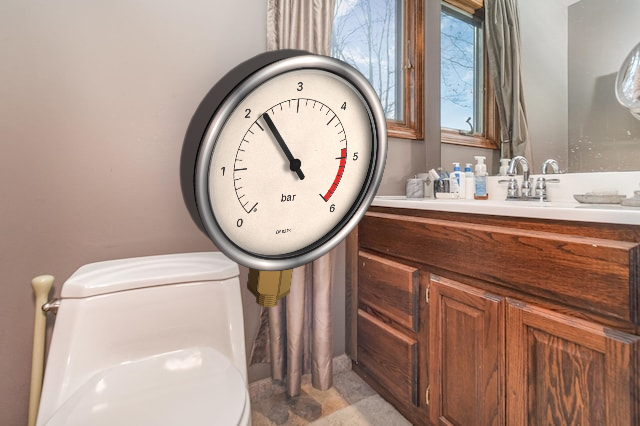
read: 2.2 bar
